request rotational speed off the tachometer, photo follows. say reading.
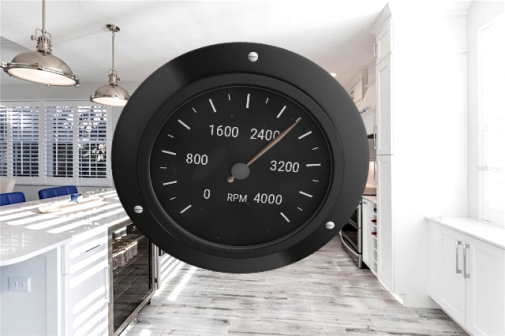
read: 2600 rpm
